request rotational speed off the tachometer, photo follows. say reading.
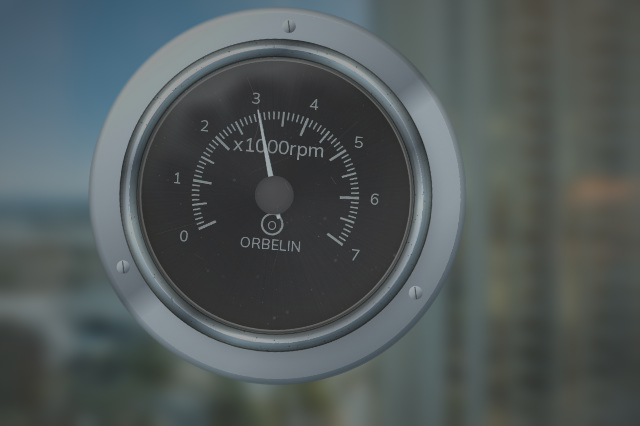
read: 3000 rpm
